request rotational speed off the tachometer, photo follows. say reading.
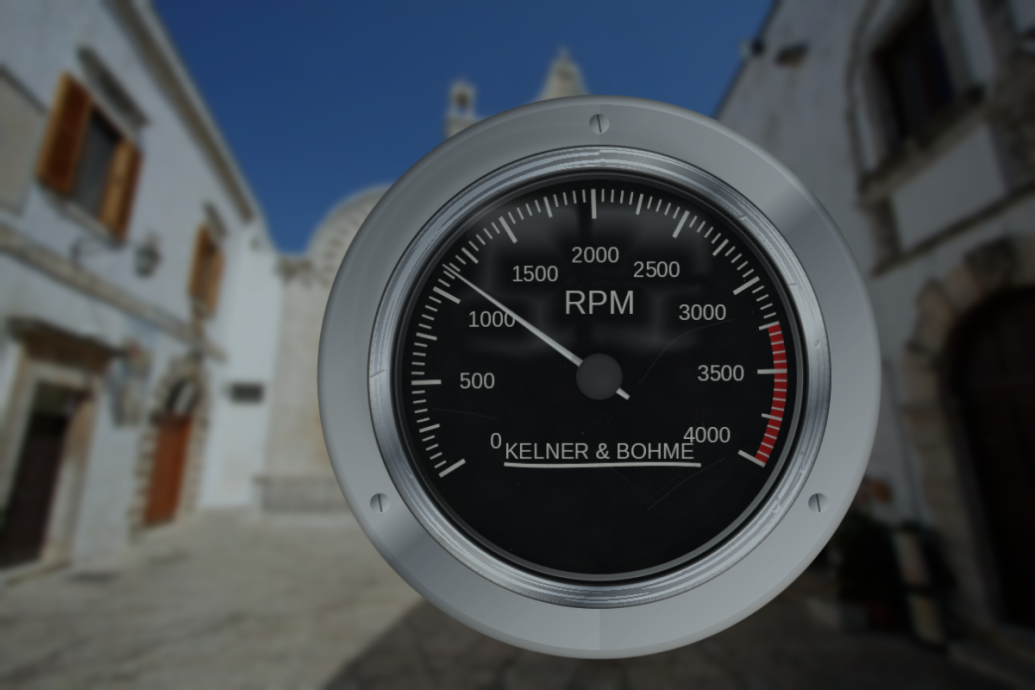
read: 1125 rpm
